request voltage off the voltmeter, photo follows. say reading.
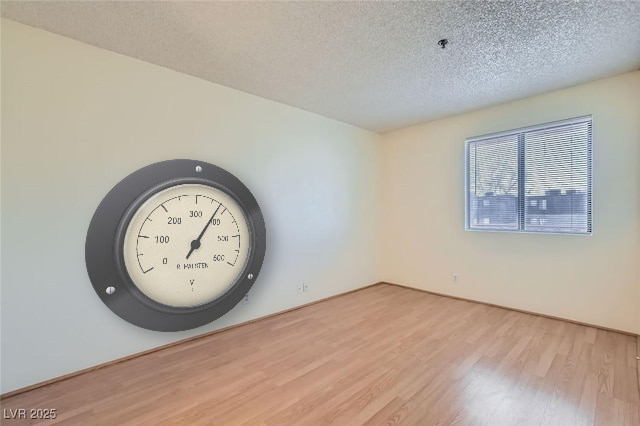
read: 375 V
